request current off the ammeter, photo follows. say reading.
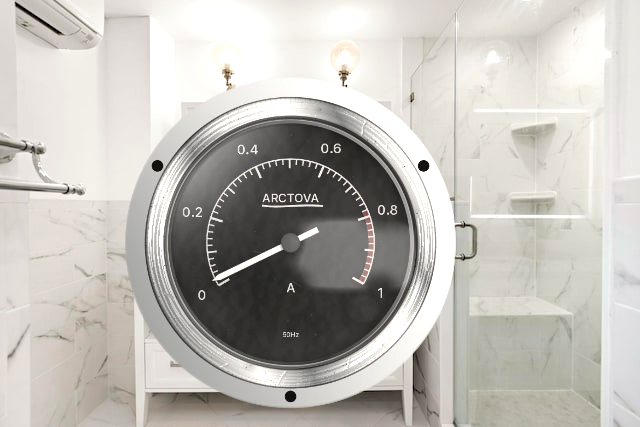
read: 0.02 A
